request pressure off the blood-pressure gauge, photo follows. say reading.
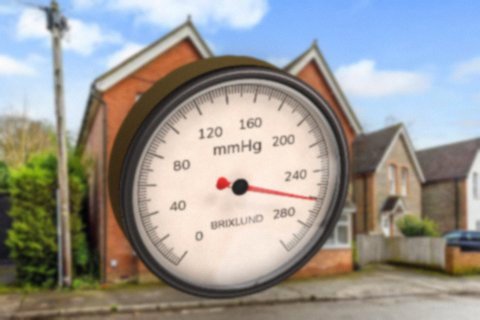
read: 260 mmHg
